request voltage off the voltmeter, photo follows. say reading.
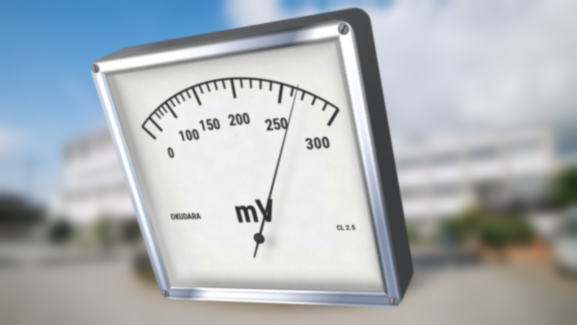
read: 265 mV
